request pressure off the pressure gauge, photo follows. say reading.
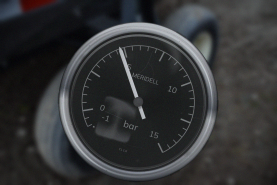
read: 4.75 bar
